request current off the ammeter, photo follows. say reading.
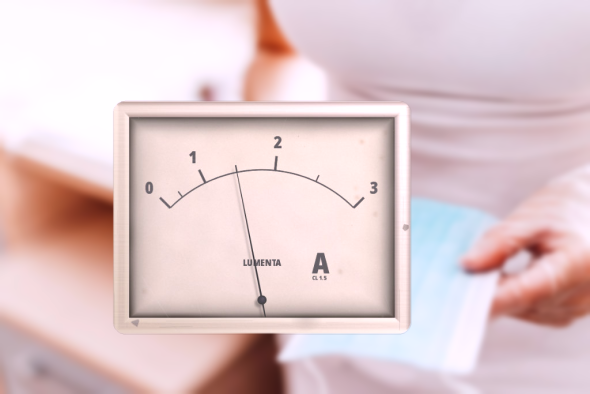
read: 1.5 A
